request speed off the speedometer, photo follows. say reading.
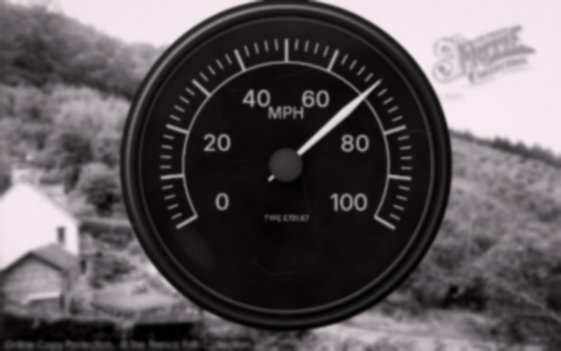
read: 70 mph
